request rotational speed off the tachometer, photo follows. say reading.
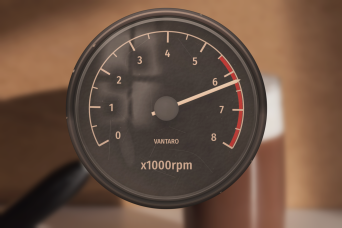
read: 6250 rpm
